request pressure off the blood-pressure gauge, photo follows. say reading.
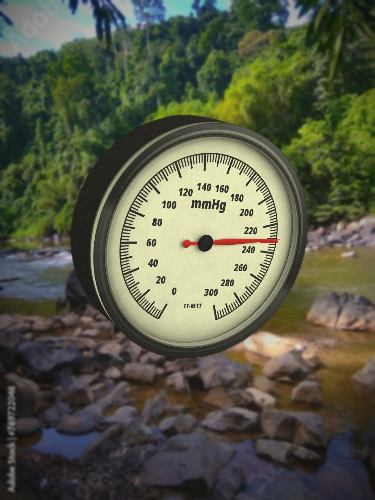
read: 230 mmHg
